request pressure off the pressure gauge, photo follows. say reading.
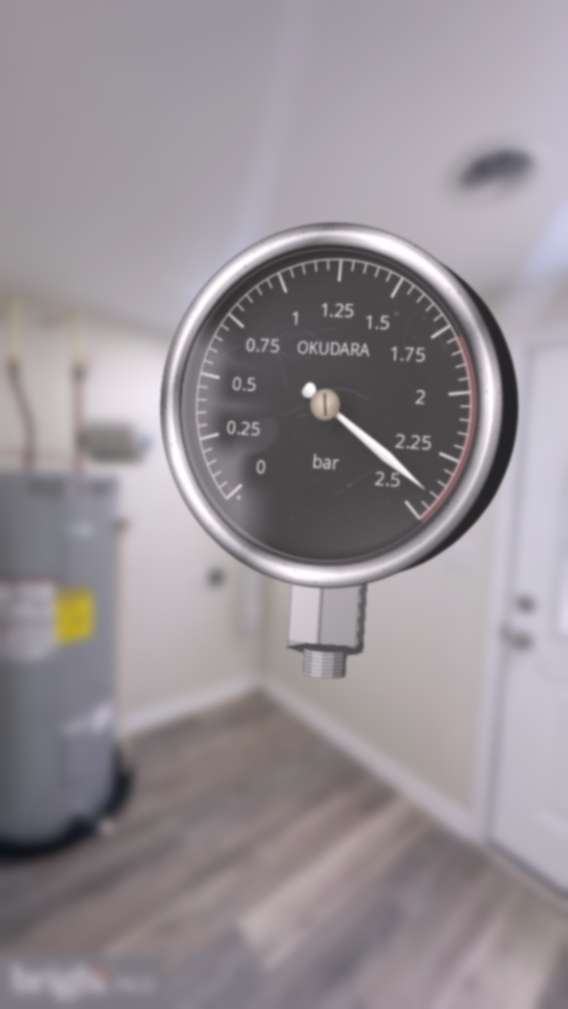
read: 2.4 bar
